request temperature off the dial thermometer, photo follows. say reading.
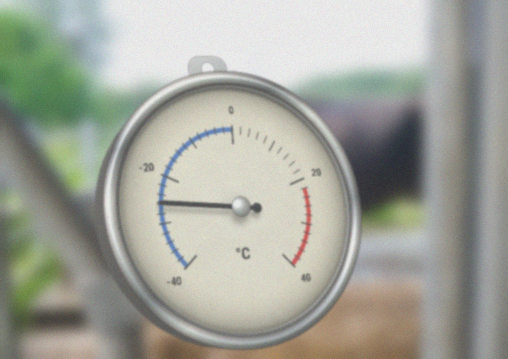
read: -26 °C
